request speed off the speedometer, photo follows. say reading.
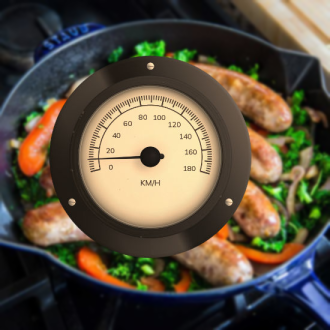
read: 10 km/h
